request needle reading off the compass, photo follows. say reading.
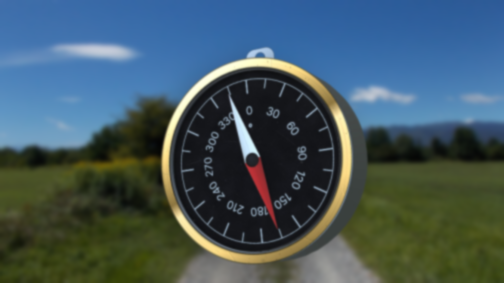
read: 165 °
